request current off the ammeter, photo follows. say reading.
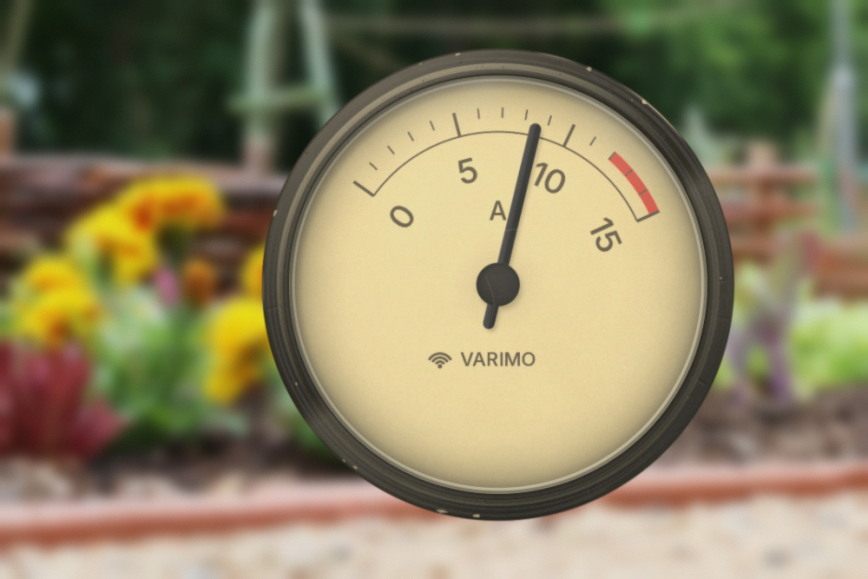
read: 8.5 A
